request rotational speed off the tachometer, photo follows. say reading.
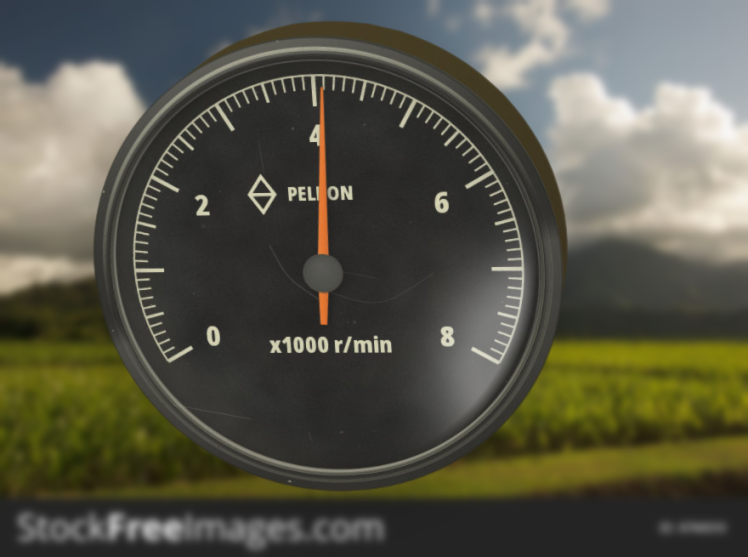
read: 4100 rpm
